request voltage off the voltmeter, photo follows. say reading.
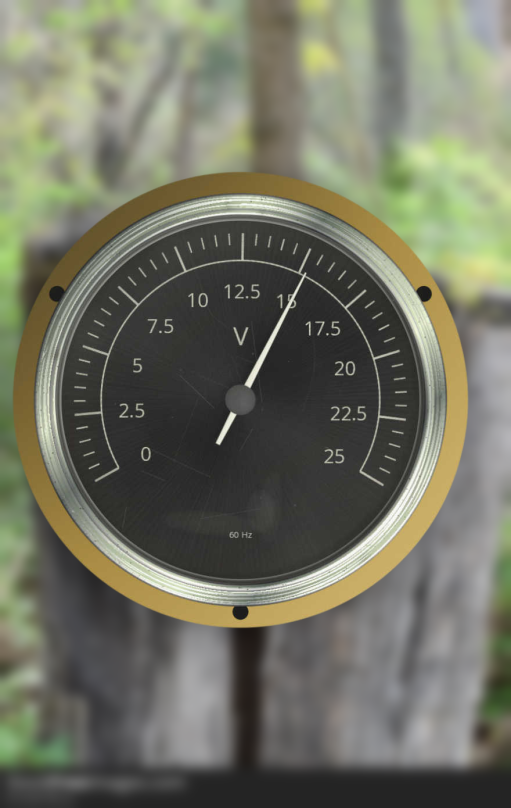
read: 15.25 V
